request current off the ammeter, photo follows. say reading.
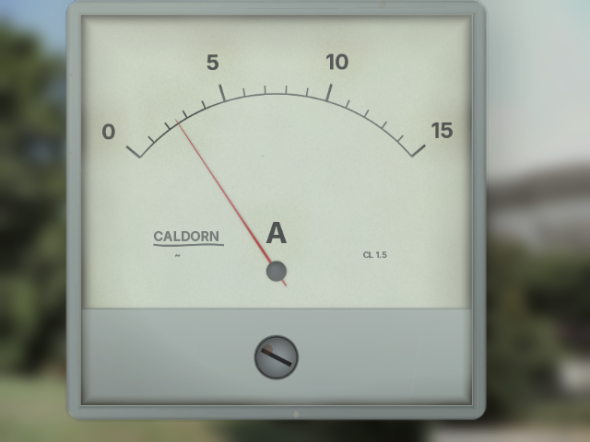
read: 2.5 A
